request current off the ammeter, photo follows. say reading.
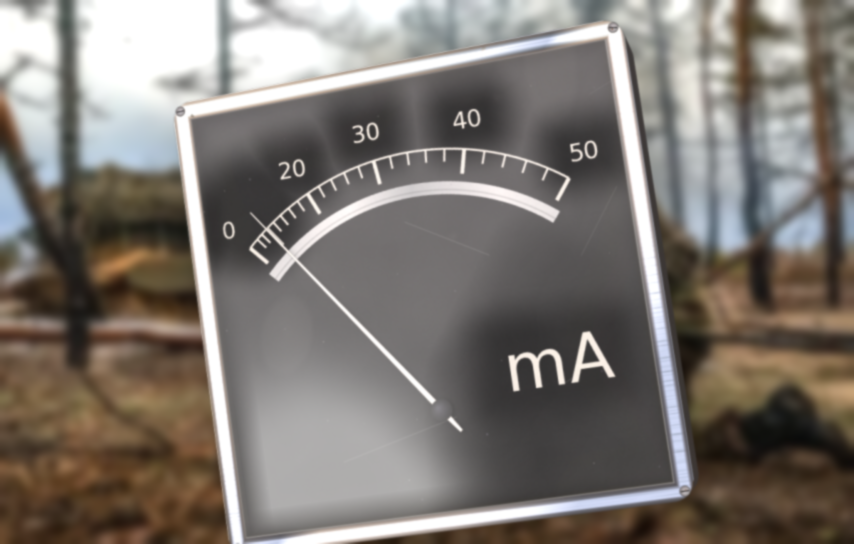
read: 10 mA
